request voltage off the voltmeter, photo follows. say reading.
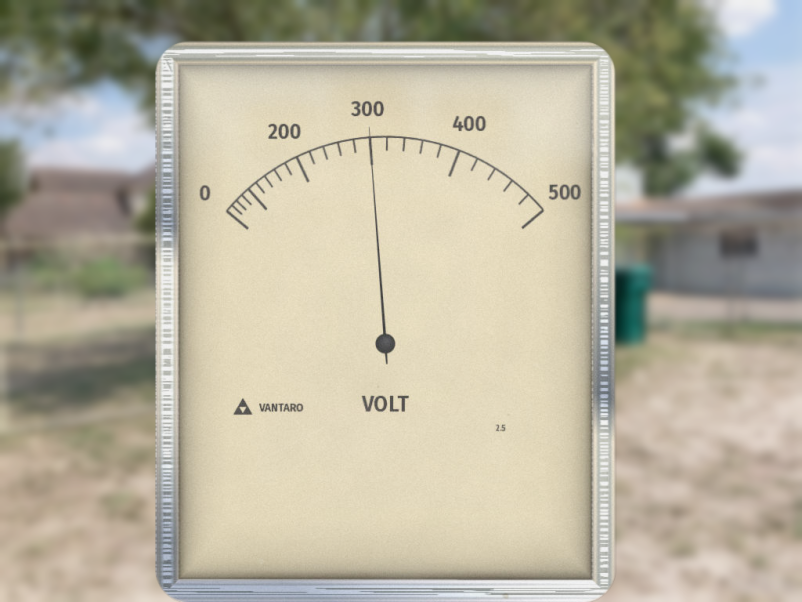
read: 300 V
